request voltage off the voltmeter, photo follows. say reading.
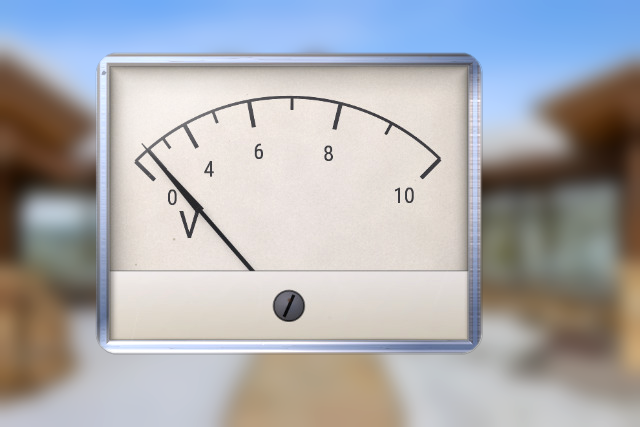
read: 2 V
